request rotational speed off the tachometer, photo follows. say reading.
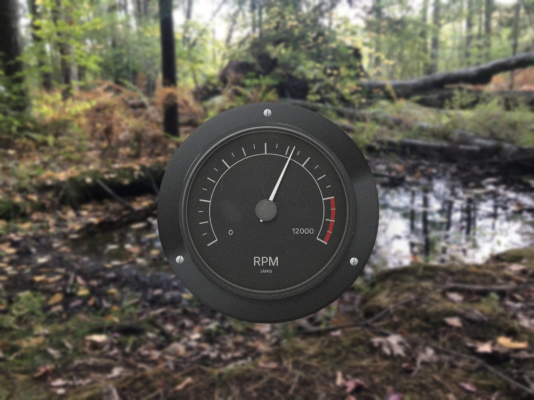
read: 7250 rpm
